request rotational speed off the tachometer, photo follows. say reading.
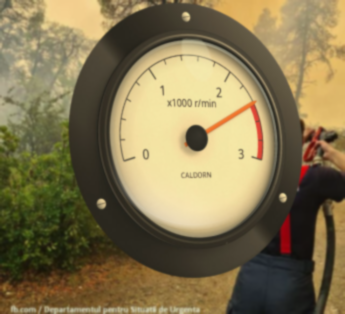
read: 2400 rpm
